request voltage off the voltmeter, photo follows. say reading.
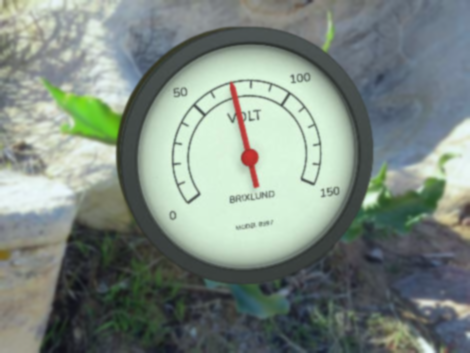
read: 70 V
